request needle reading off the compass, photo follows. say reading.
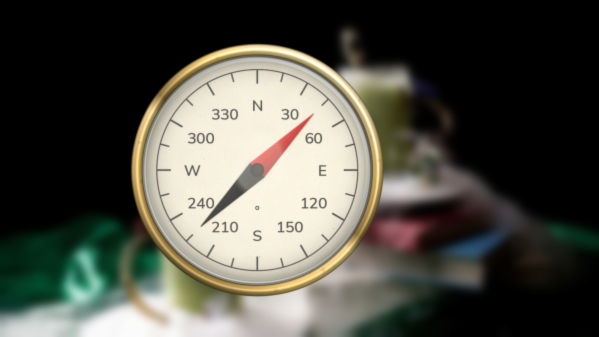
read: 45 °
